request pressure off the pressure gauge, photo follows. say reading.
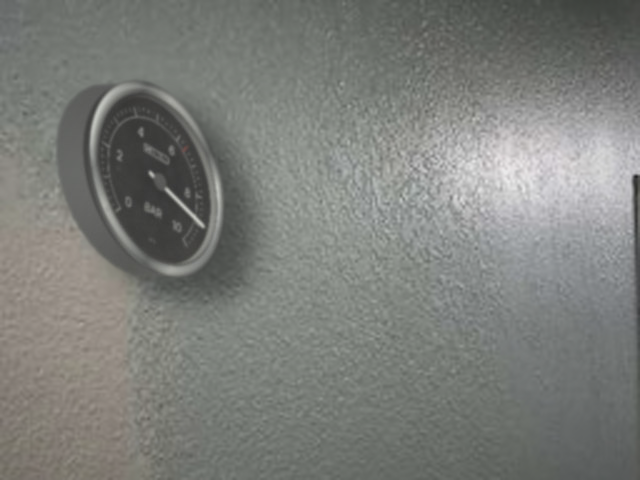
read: 9 bar
